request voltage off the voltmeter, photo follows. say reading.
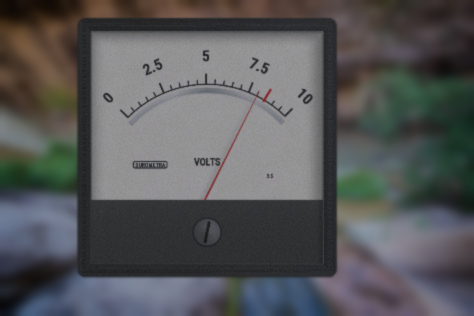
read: 8 V
